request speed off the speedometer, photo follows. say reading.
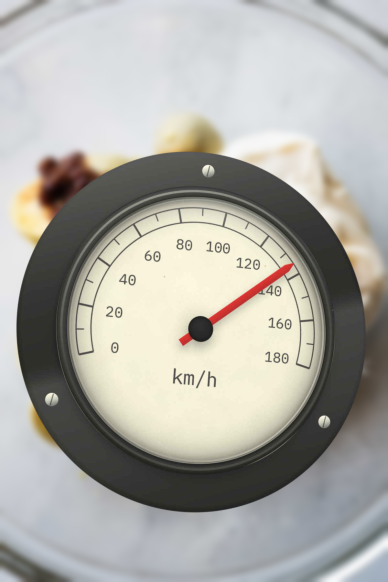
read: 135 km/h
